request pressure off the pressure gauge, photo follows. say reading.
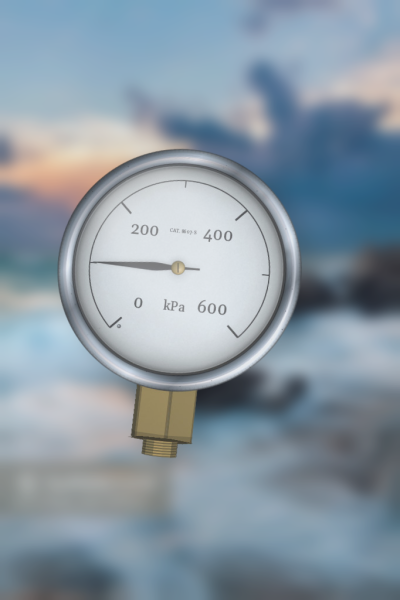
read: 100 kPa
